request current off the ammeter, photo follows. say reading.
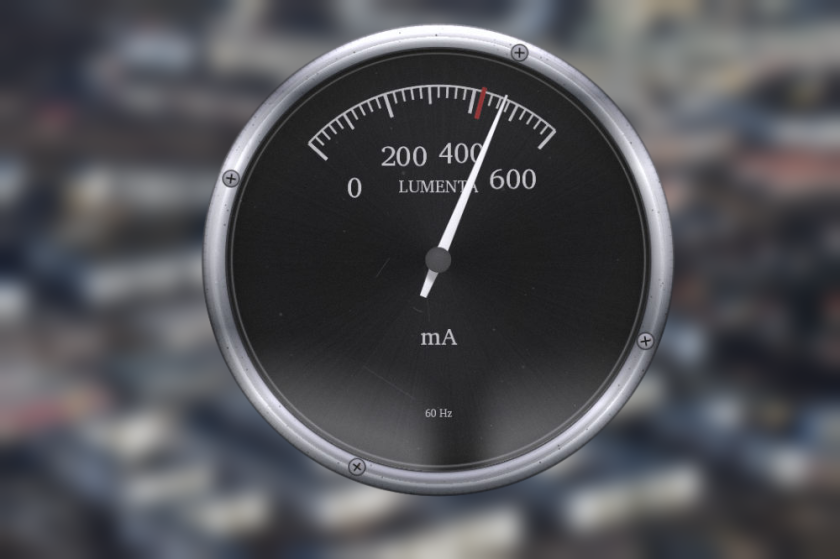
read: 470 mA
